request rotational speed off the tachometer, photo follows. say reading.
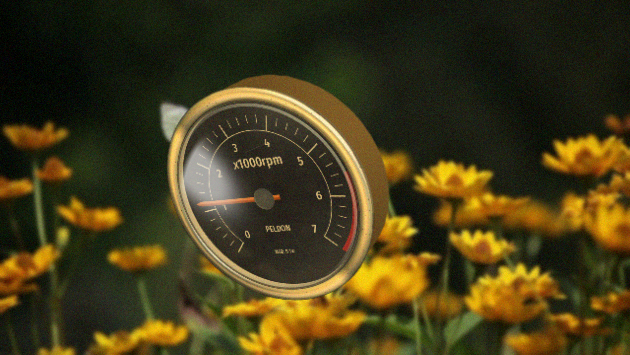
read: 1200 rpm
